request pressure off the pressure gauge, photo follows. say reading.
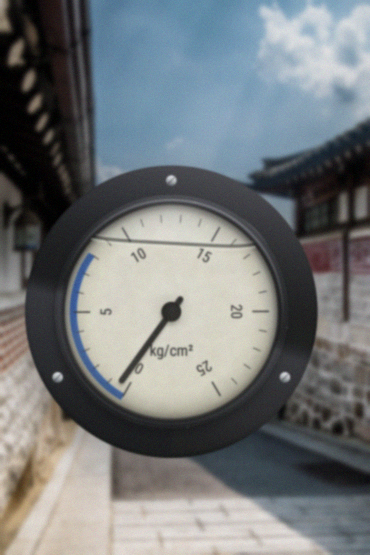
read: 0.5 kg/cm²
